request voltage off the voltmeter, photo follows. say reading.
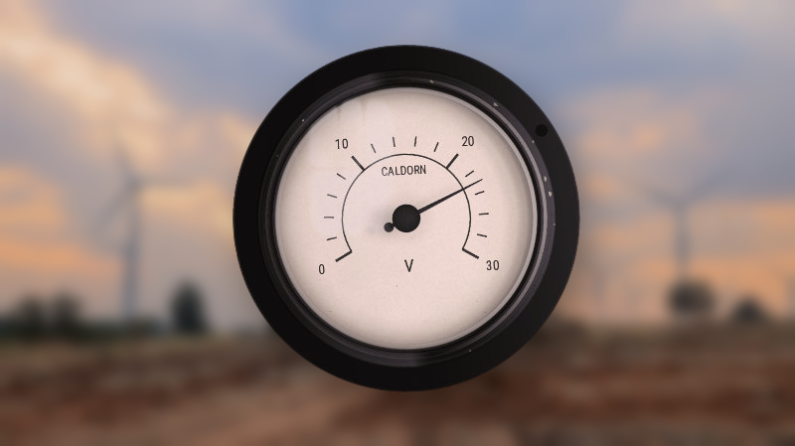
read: 23 V
